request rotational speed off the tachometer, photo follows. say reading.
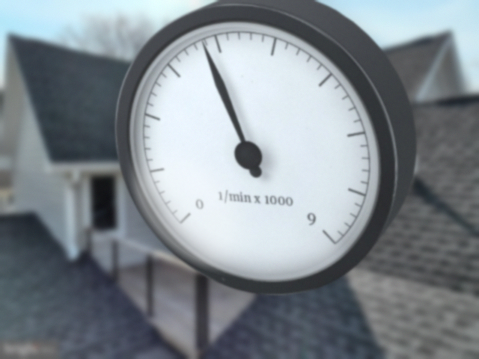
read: 3800 rpm
